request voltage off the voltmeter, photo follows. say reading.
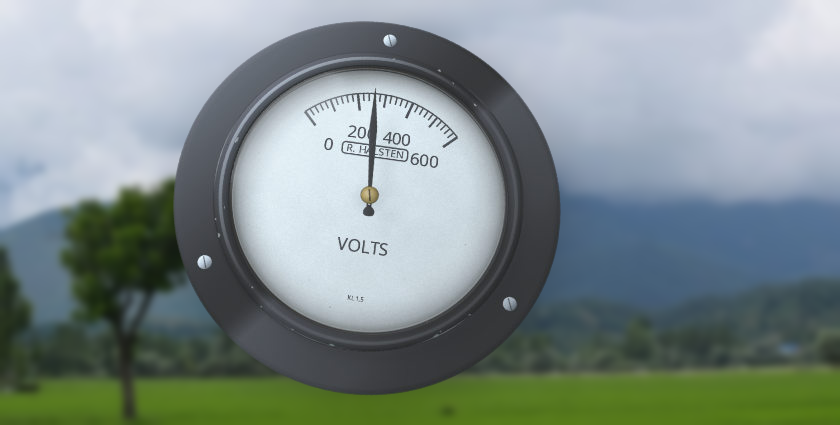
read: 260 V
